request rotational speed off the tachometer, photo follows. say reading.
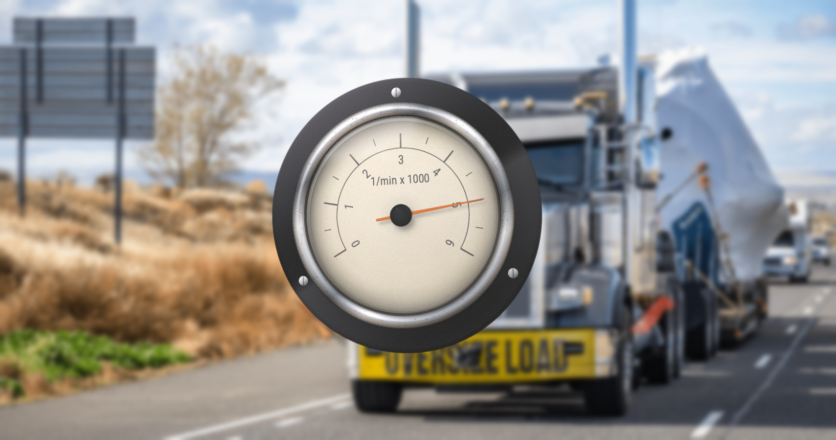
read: 5000 rpm
